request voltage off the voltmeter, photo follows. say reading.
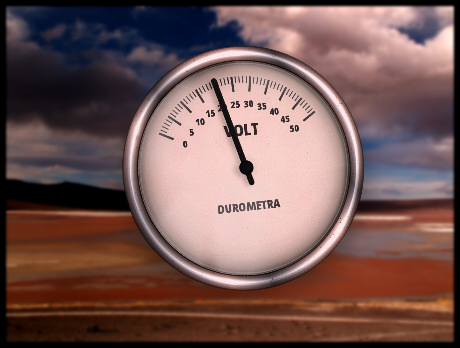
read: 20 V
